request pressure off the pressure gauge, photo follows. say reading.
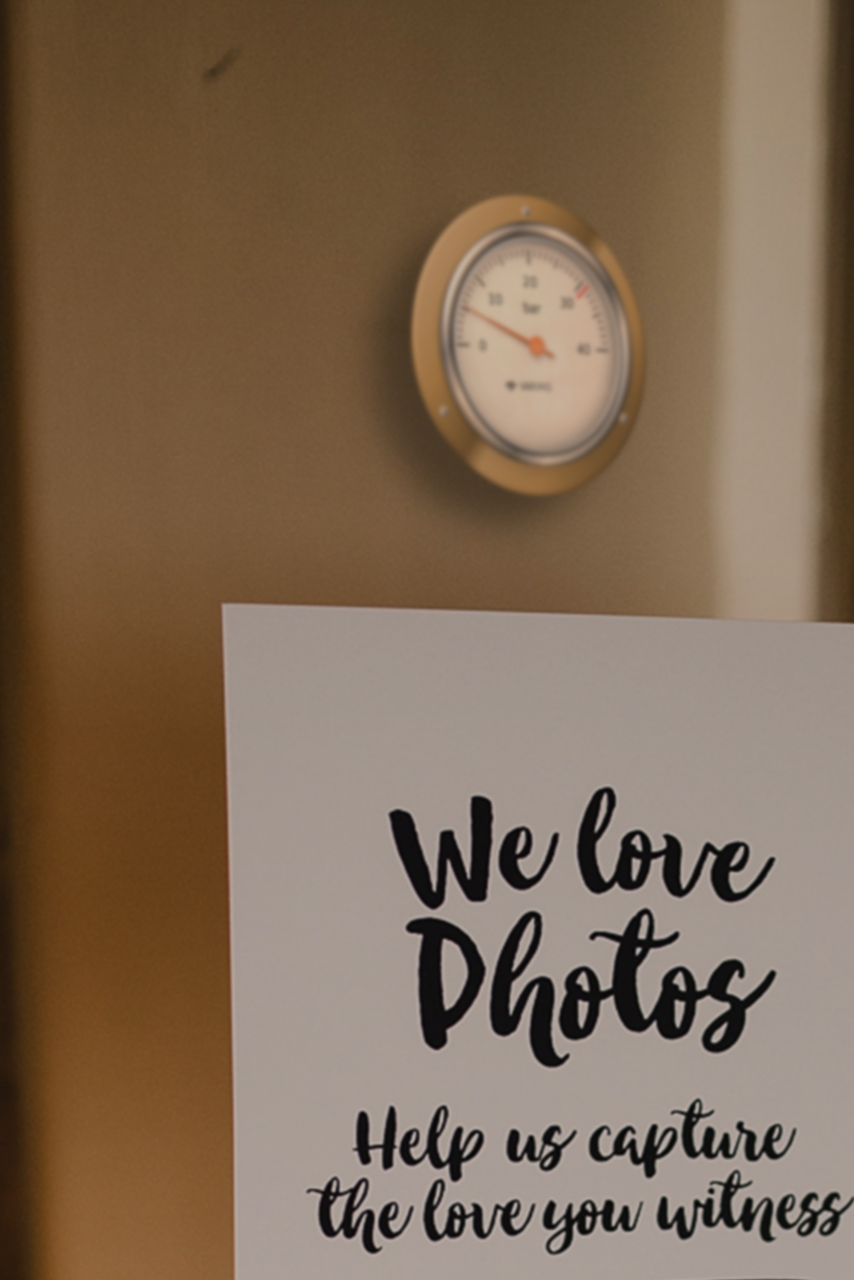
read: 5 bar
